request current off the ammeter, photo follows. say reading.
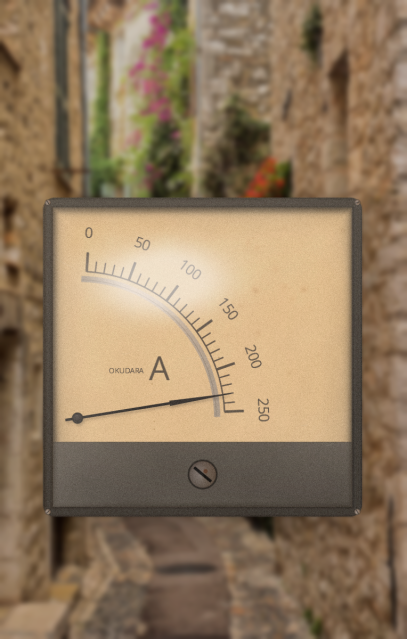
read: 230 A
